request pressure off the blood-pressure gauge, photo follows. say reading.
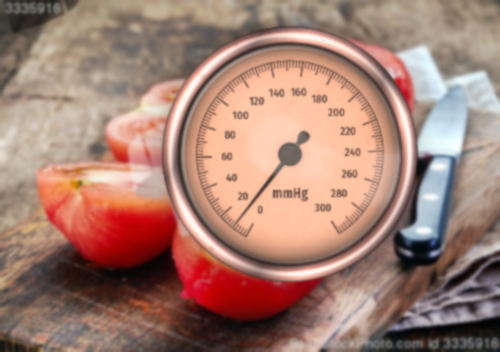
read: 10 mmHg
